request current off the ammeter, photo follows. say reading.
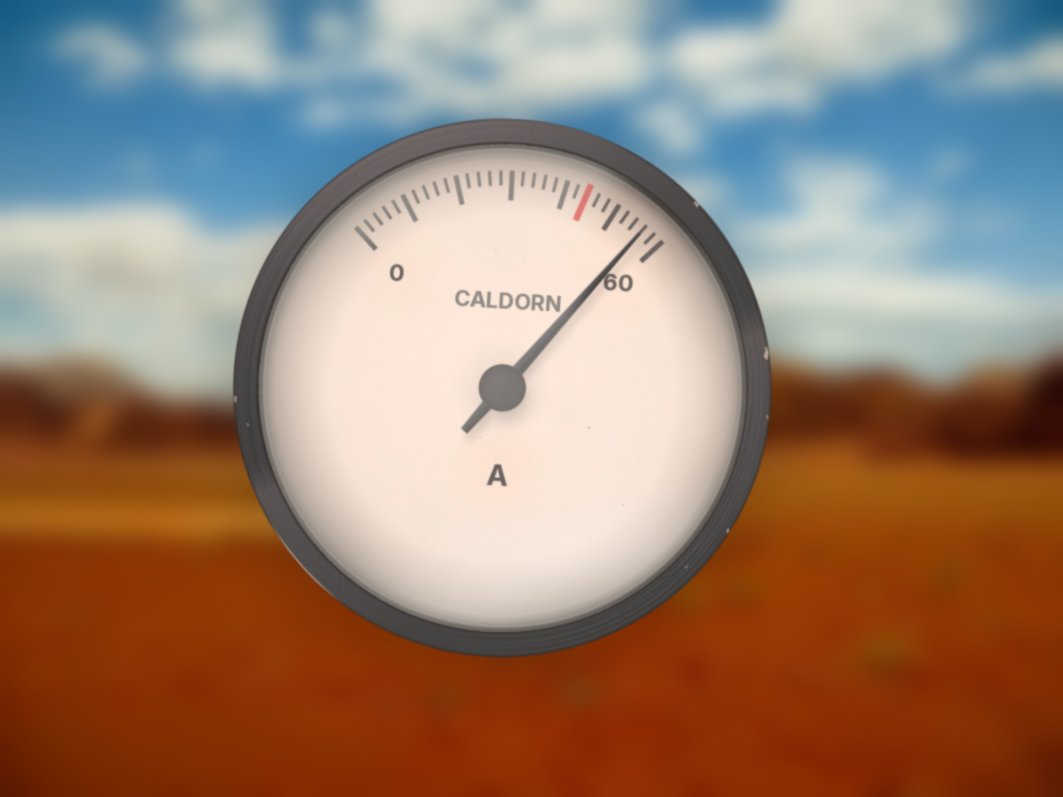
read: 56 A
